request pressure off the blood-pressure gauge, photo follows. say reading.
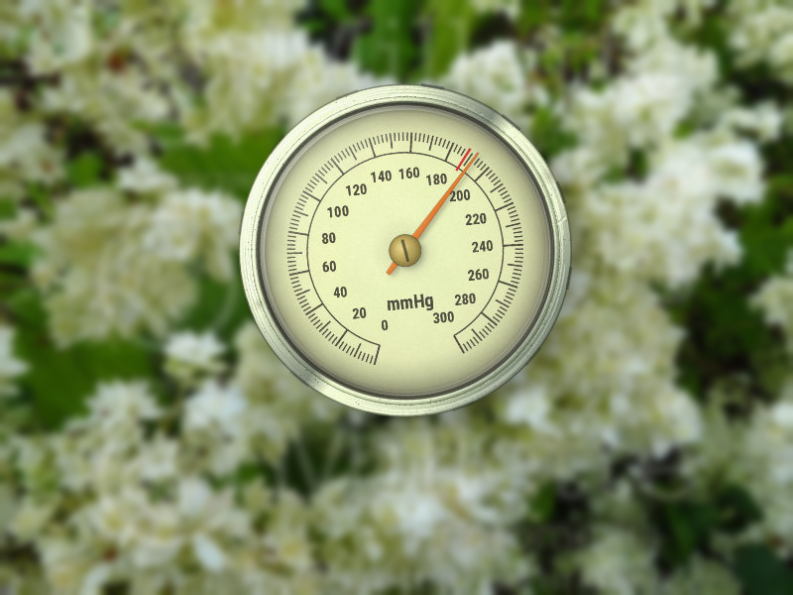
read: 192 mmHg
